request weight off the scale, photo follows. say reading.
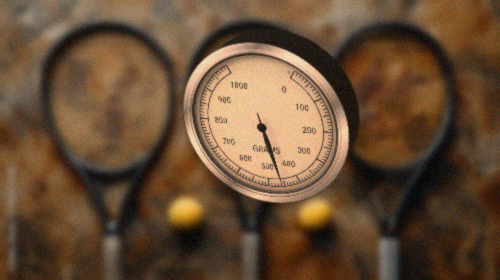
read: 450 g
